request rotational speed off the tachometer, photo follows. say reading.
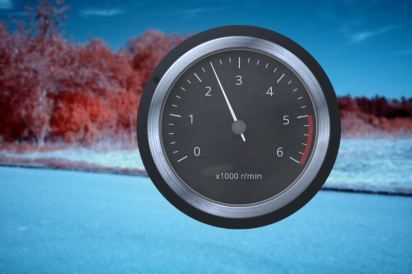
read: 2400 rpm
